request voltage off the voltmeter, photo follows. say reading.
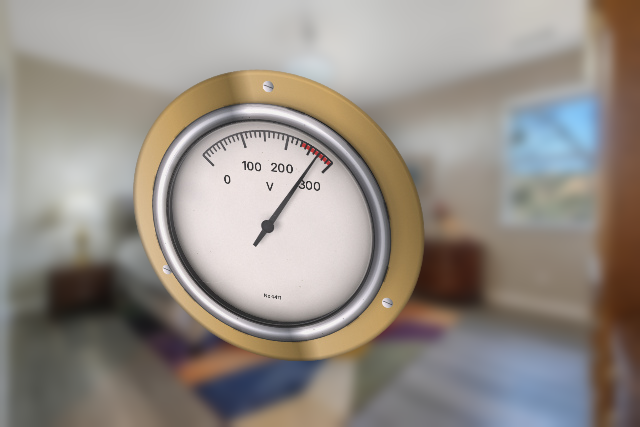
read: 270 V
